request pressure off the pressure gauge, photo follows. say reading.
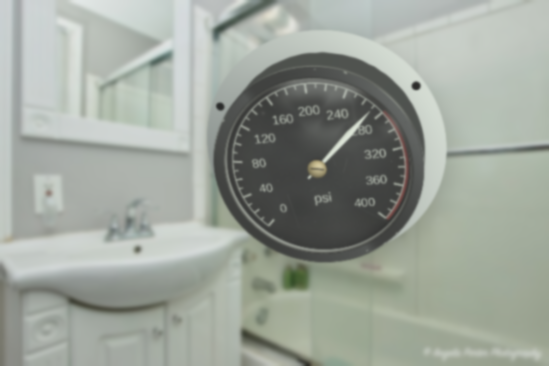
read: 270 psi
